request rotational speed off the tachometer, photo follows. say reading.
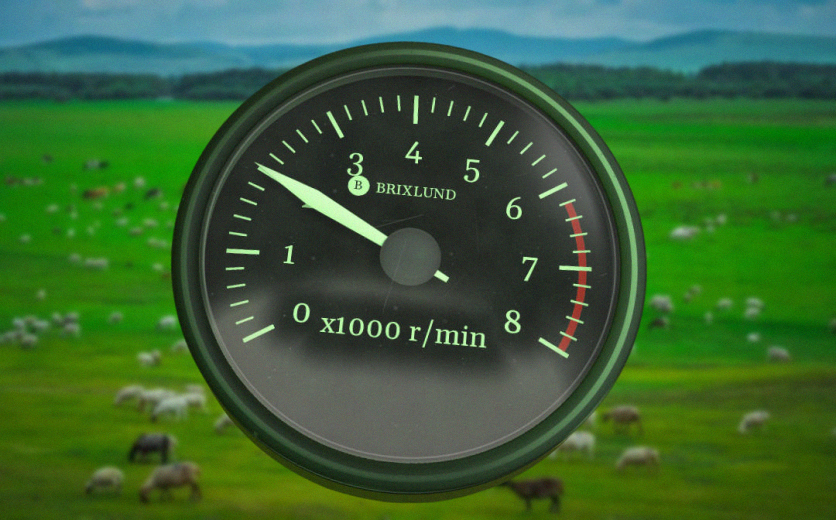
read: 2000 rpm
